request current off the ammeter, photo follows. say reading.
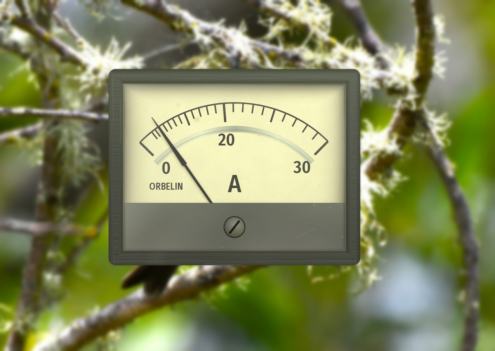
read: 10 A
